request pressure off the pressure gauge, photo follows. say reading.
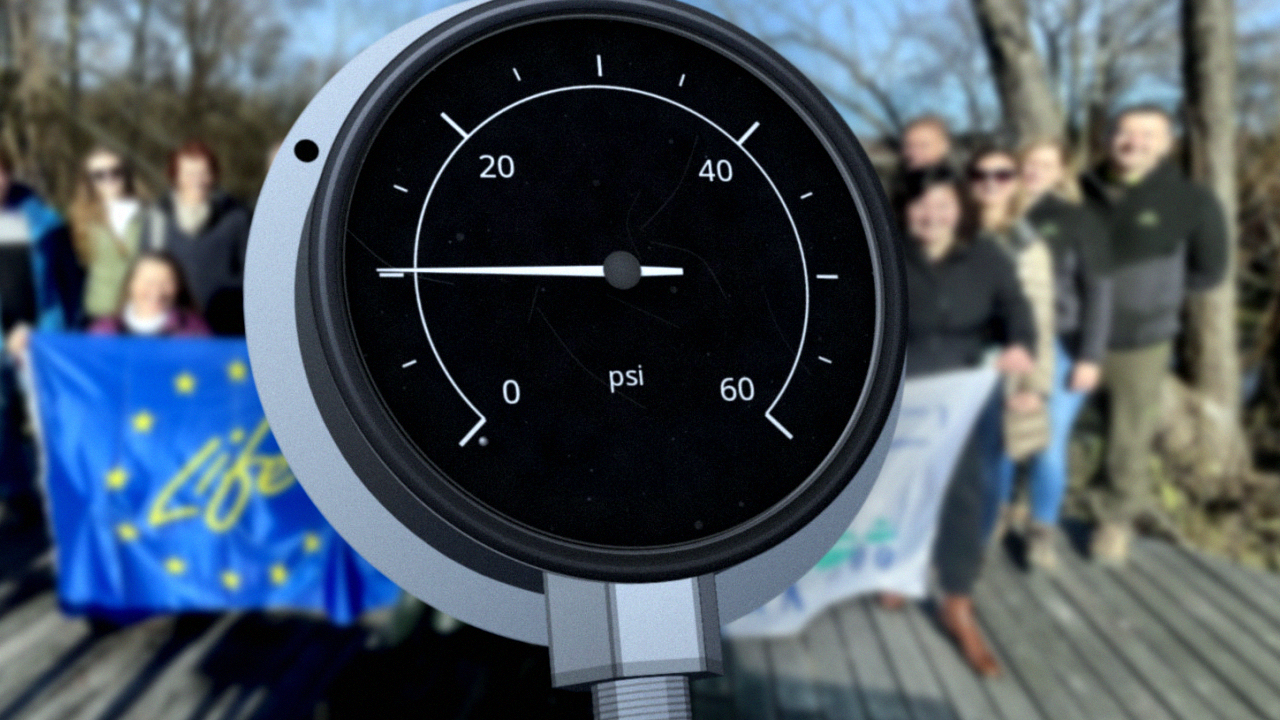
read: 10 psi
